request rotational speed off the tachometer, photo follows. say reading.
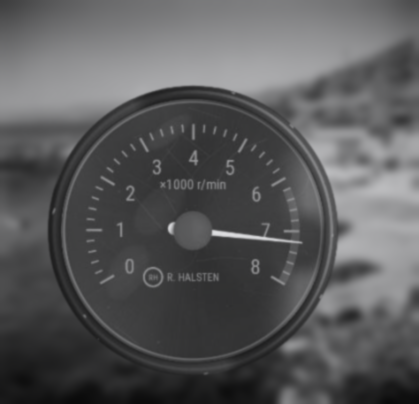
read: 7200 rpm
